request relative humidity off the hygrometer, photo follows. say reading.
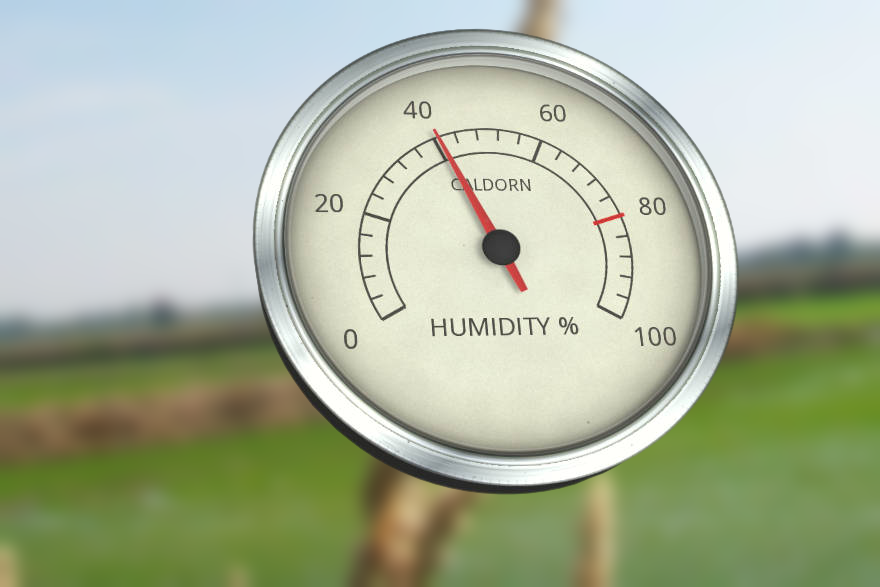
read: 40 %
